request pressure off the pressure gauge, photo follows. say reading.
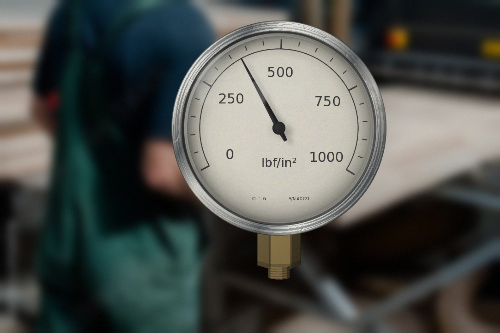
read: 375 psi
